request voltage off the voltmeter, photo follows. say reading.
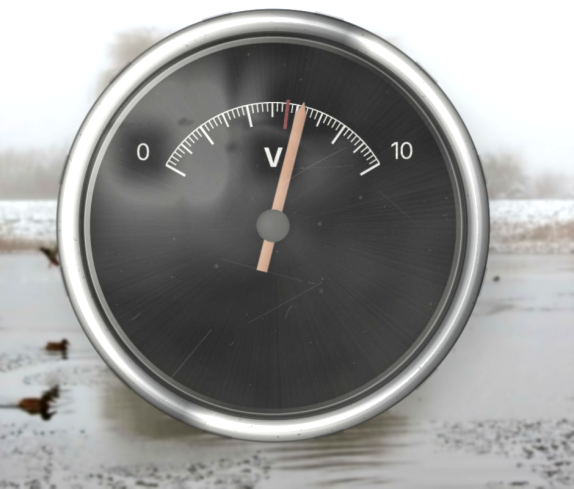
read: 6.2 V
